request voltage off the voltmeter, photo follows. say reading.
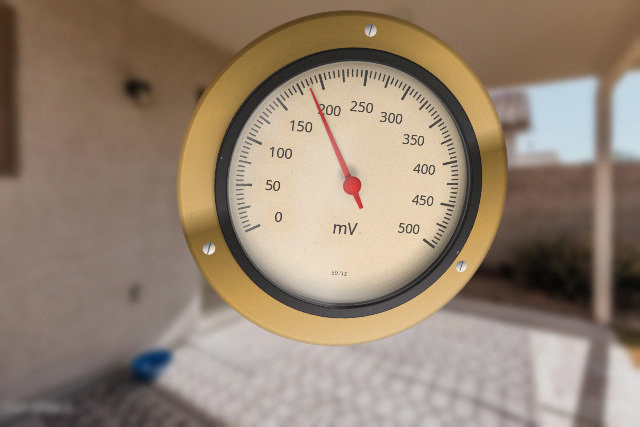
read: 185 mV
